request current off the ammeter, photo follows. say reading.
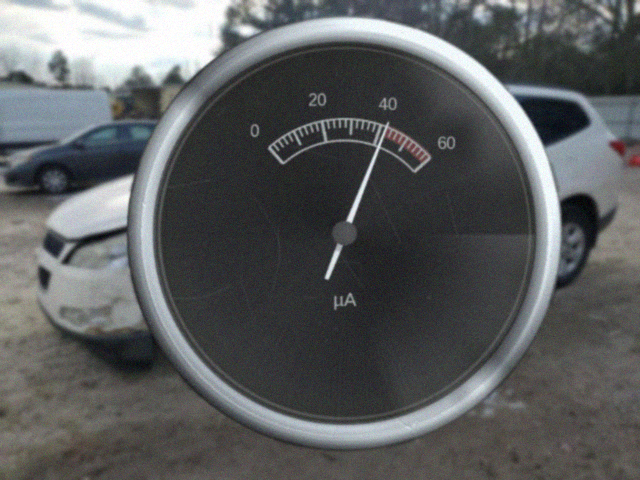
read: 42 µA
